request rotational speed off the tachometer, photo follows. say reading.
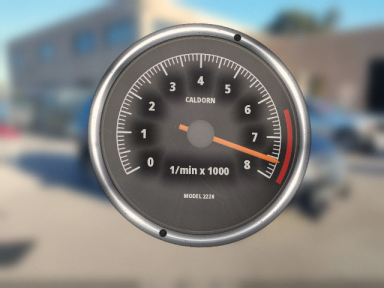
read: 7600 rpm
